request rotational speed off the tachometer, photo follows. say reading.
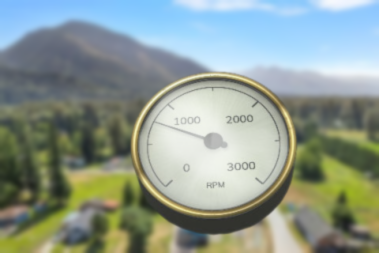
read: 750 rpm
